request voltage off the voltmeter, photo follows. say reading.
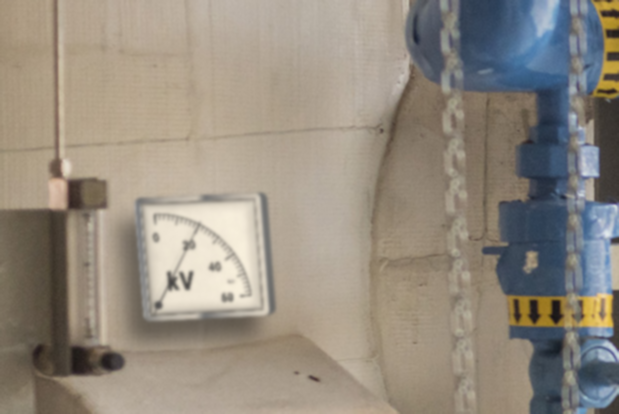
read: 20 kV
